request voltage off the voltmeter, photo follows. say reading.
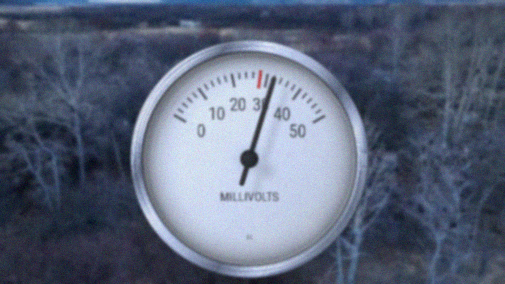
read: 32 mV
